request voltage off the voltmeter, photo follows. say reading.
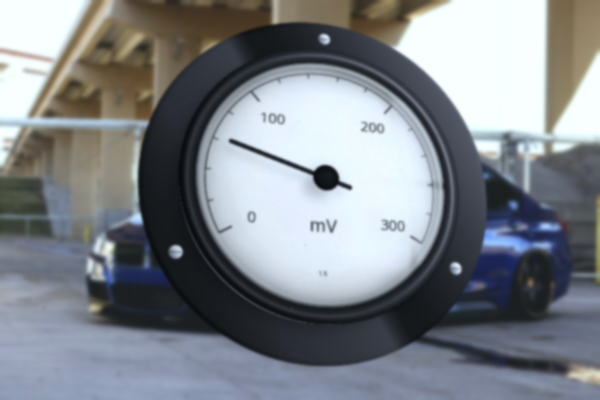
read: 60 mV
